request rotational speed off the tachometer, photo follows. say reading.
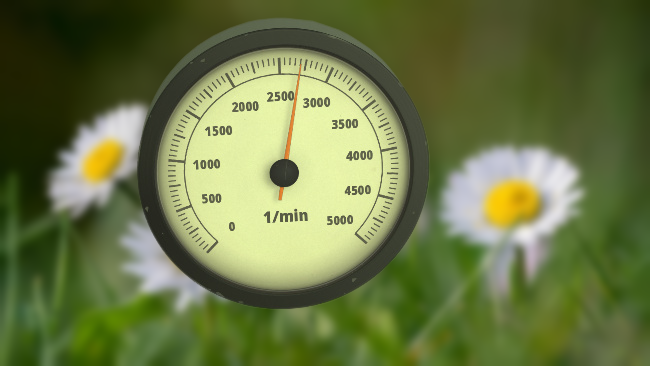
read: 2700 rpm
